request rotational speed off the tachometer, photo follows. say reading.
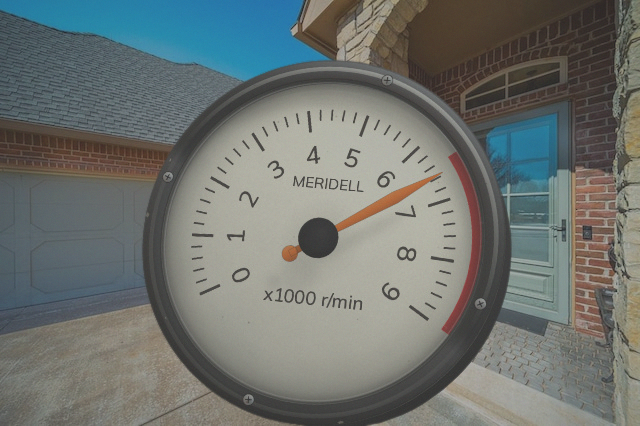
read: 6600 rpm
